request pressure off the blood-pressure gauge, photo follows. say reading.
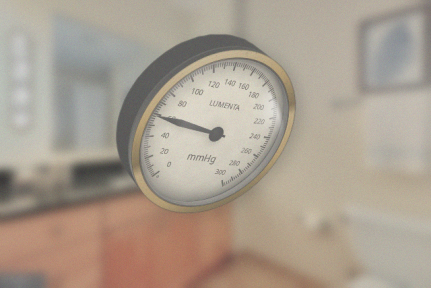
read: 60 mmHg
